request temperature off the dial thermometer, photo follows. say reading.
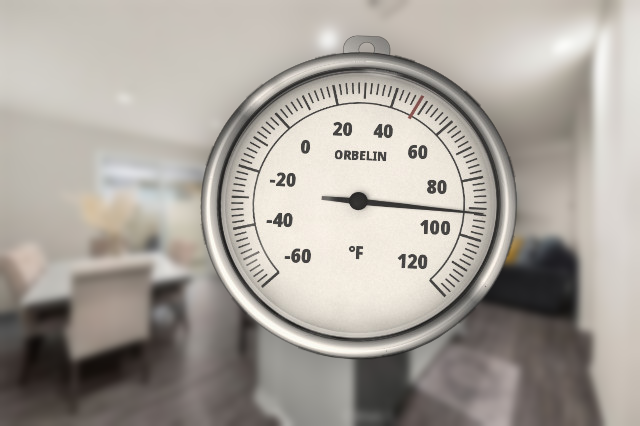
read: 92 °F
